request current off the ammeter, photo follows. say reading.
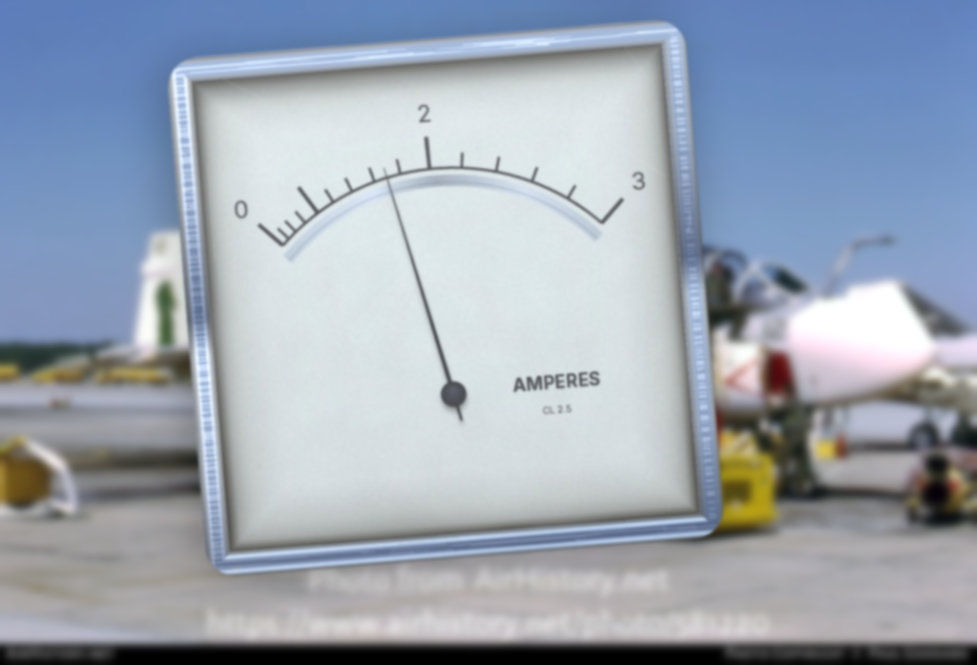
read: 1.7 A
